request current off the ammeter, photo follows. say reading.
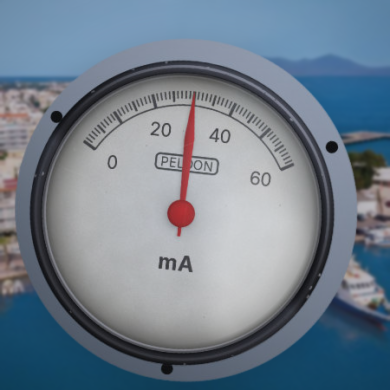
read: 30 mA
